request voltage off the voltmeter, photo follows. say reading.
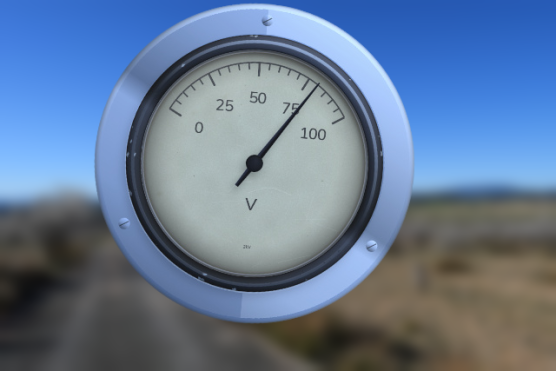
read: 80 V
